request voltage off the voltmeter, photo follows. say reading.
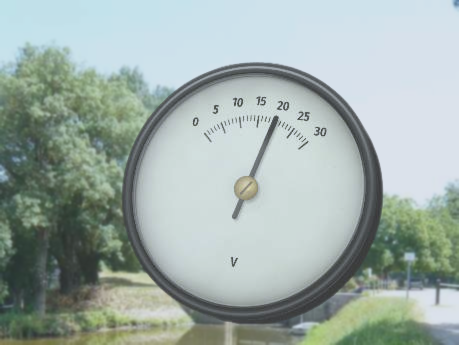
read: 20 V
